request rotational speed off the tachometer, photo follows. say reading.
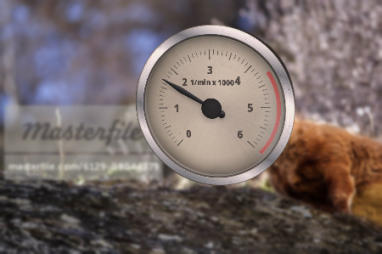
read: 1700 rpm
